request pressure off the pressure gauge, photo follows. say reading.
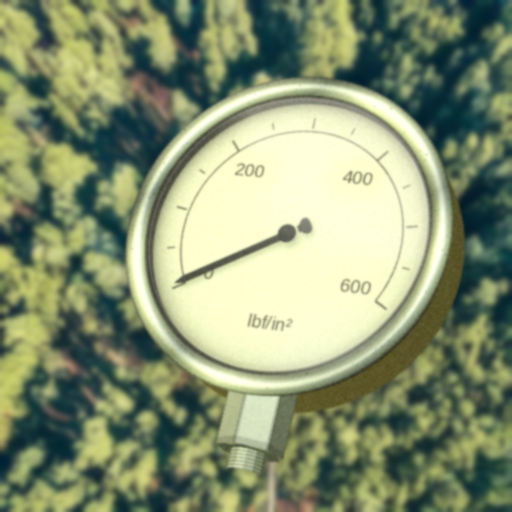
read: 0 psi
